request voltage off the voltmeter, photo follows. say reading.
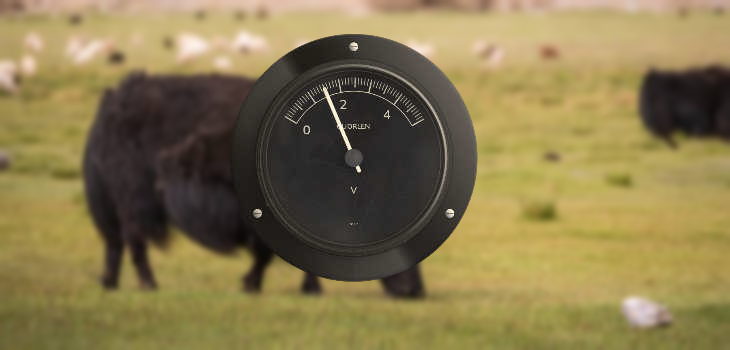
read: 1.5 V
